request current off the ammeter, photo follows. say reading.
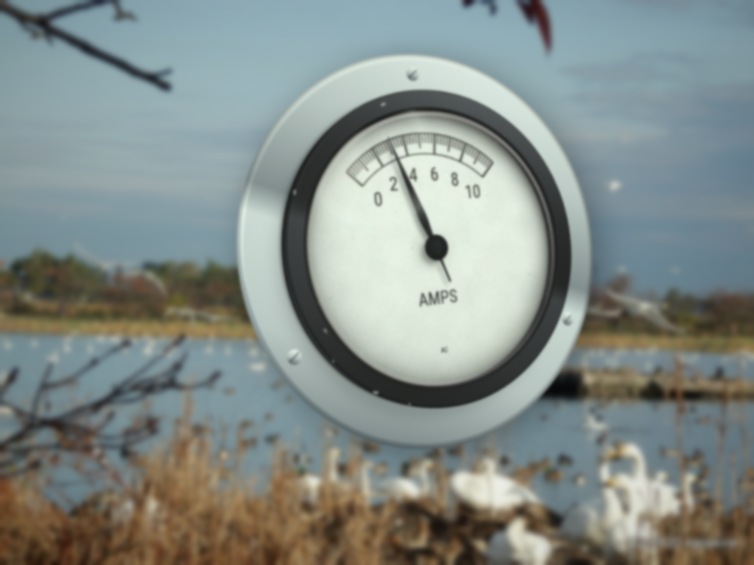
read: 3 A
